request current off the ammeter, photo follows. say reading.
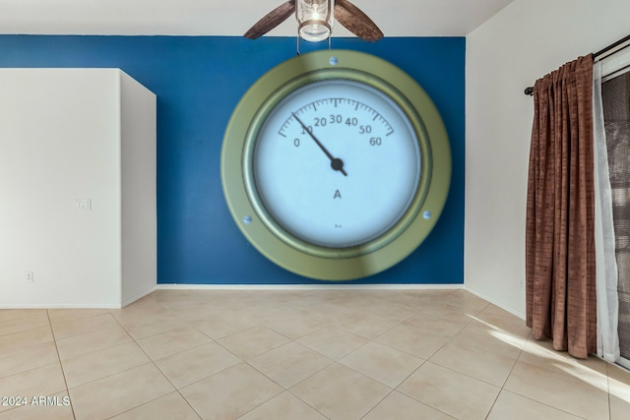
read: 10 A
